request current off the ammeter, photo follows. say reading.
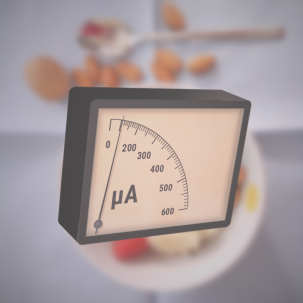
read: 100 µA
